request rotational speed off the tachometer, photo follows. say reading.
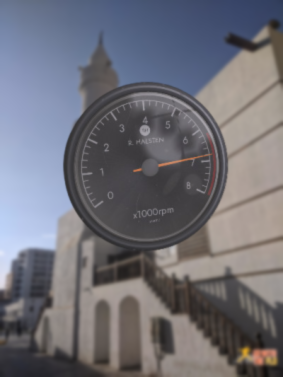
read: 6800 rpm
